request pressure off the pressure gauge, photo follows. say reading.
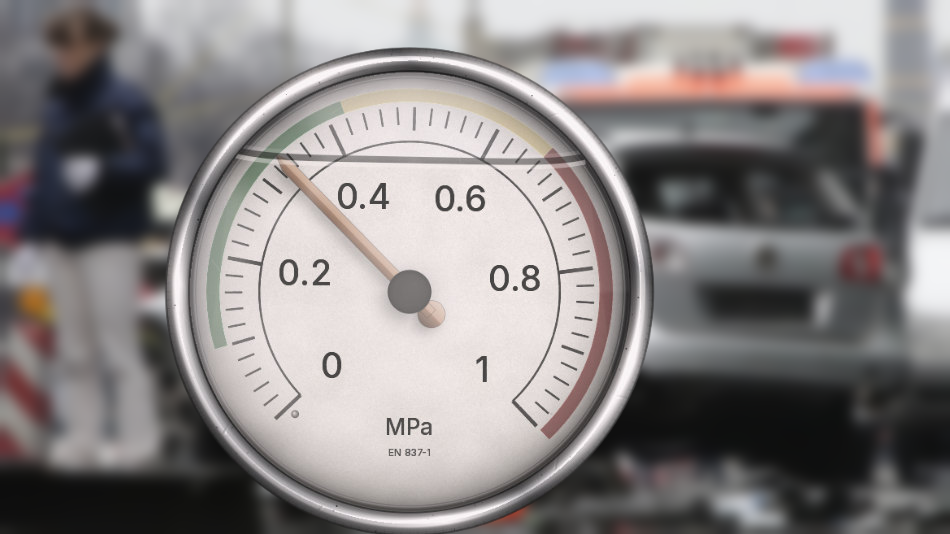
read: 0.33 MPa
